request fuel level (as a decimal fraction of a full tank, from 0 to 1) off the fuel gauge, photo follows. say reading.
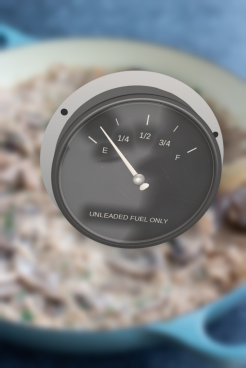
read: 0.125
